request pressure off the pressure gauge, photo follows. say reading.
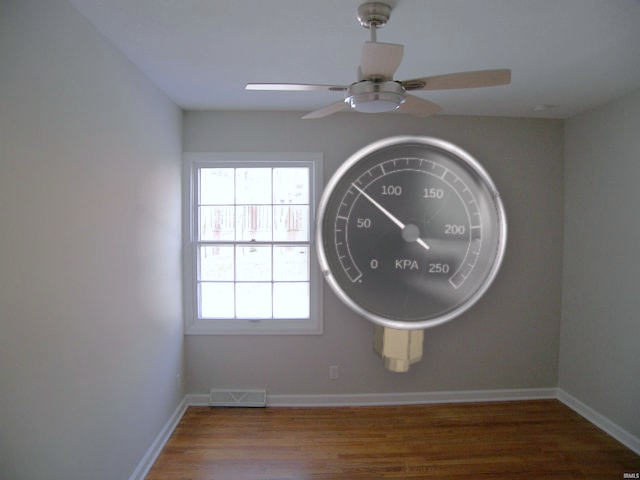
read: 75 kPa
